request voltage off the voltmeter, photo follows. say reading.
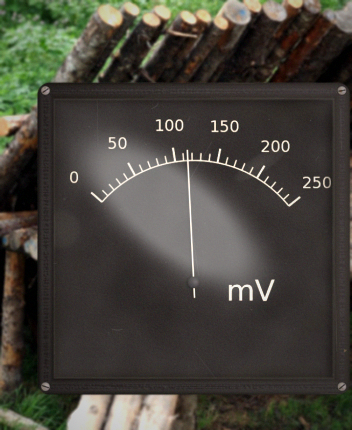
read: 115 mV
